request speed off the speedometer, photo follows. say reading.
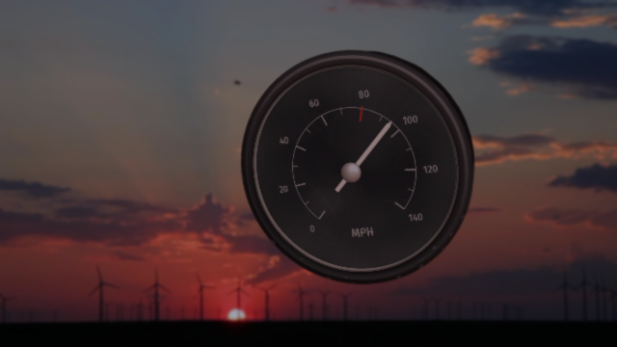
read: 95 mph
